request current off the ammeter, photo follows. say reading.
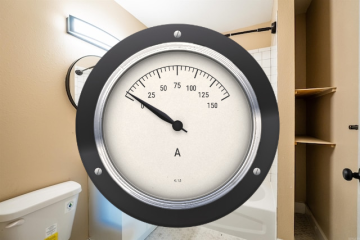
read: 5 A
